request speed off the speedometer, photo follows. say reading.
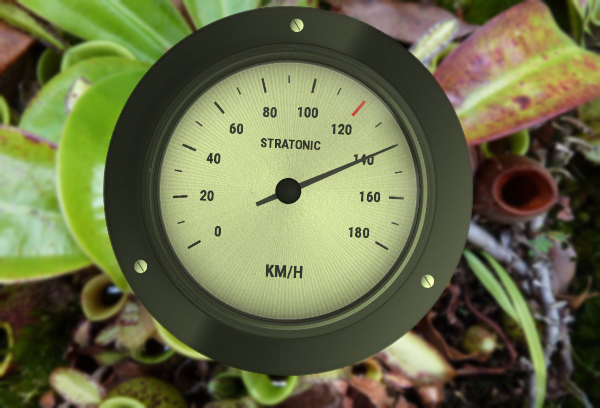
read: 140 km/h
